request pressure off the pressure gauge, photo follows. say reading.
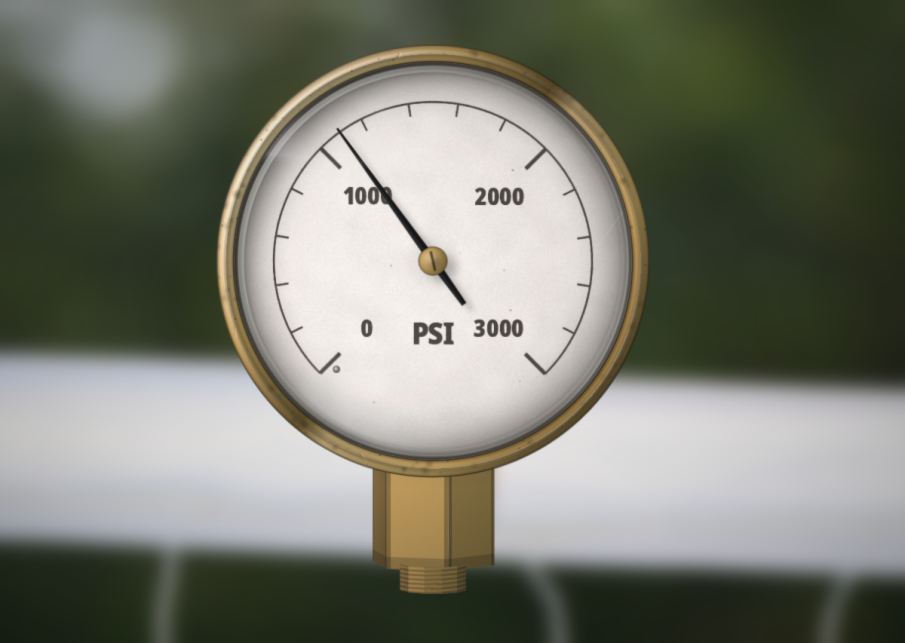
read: 1100 psi
